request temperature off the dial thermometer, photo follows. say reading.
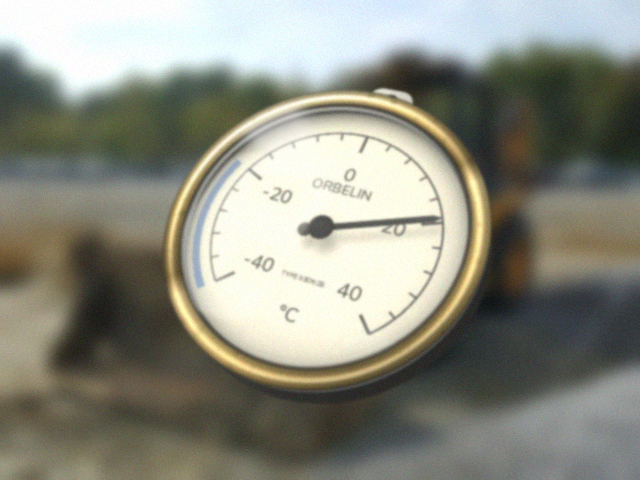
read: 20 °C
